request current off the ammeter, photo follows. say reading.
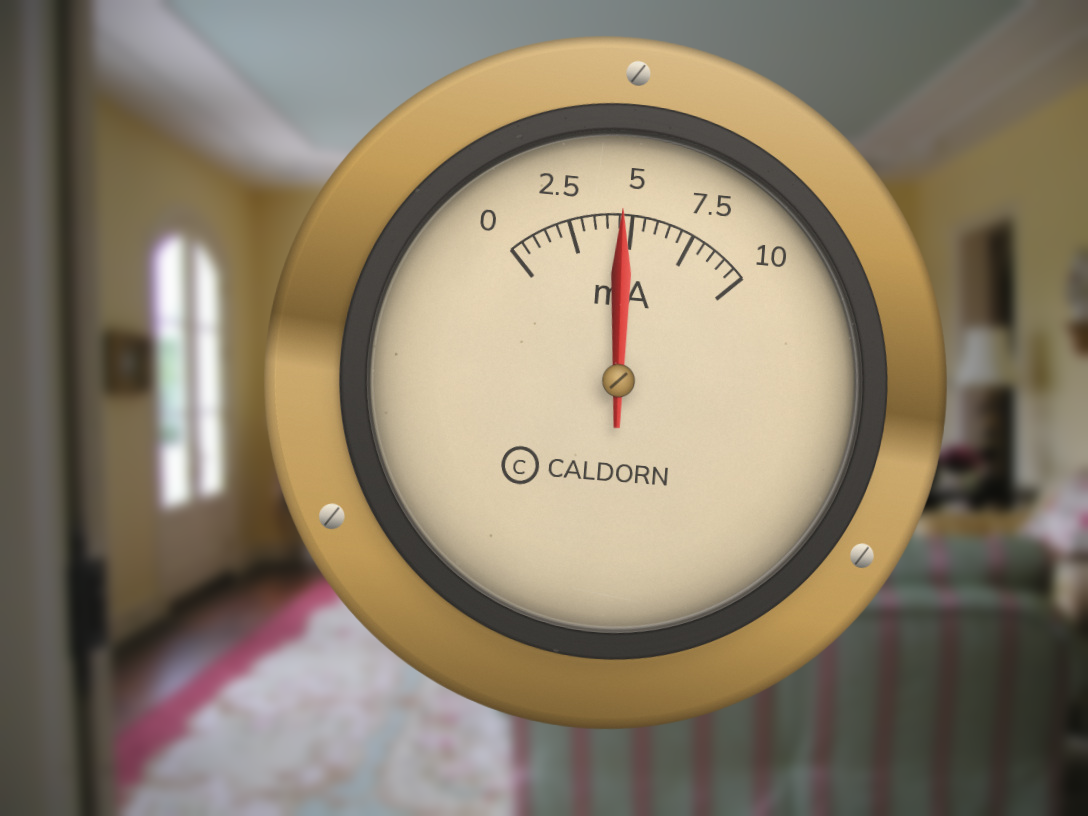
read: 4.5 mA
